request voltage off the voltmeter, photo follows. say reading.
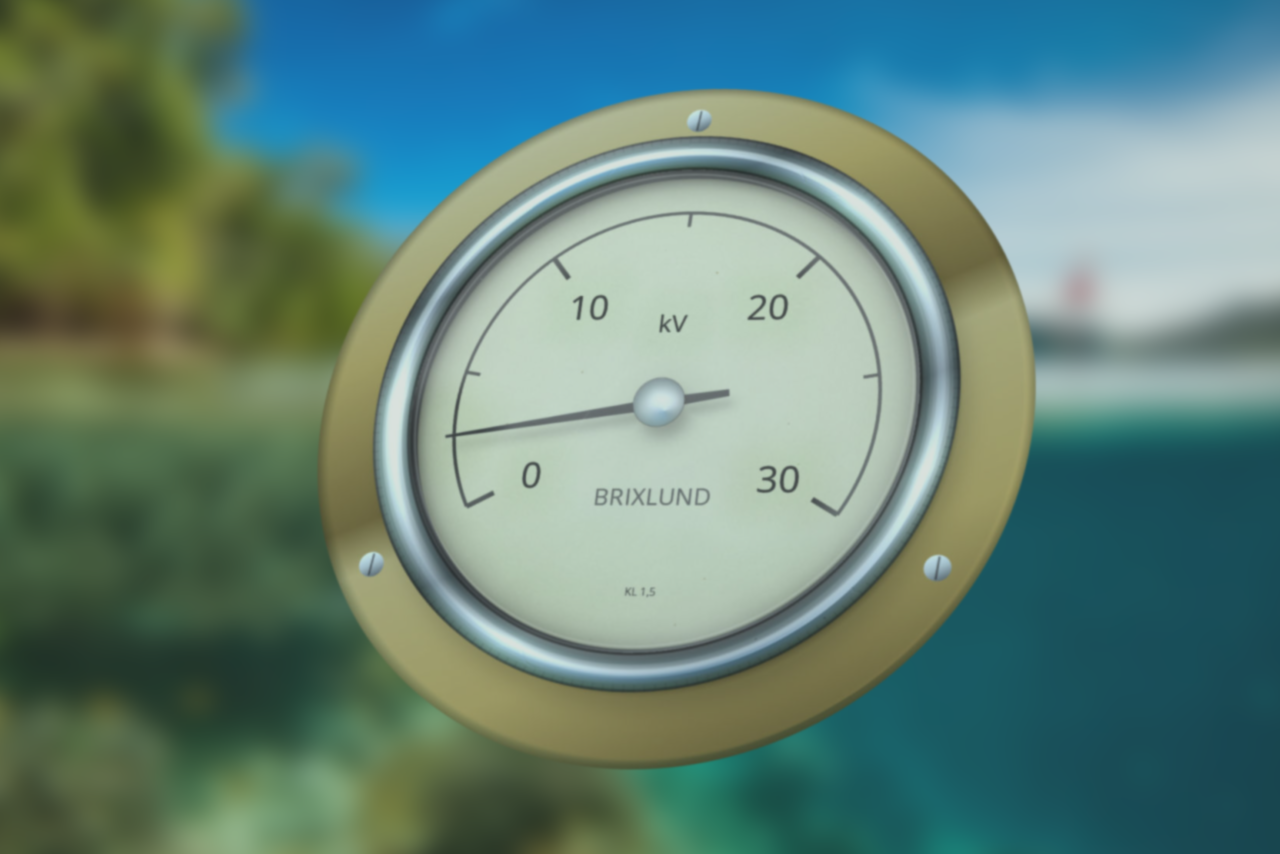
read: 2.5 kV
